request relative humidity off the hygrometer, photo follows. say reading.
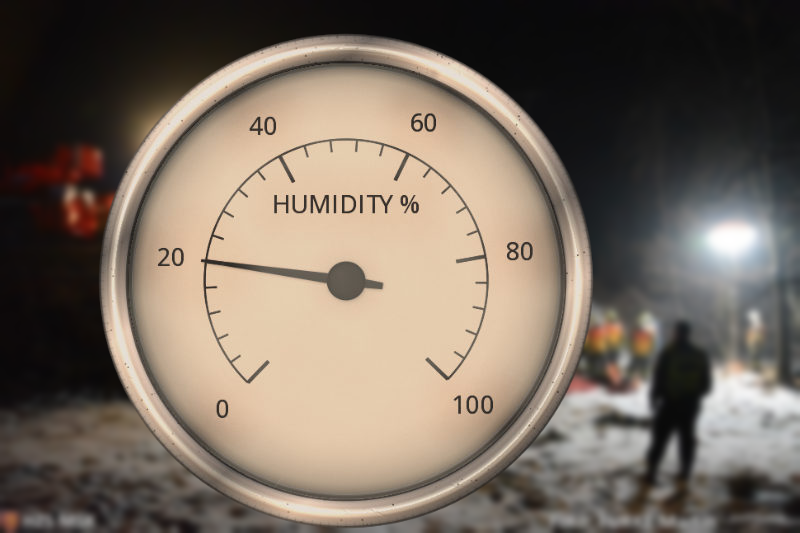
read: 20 %
